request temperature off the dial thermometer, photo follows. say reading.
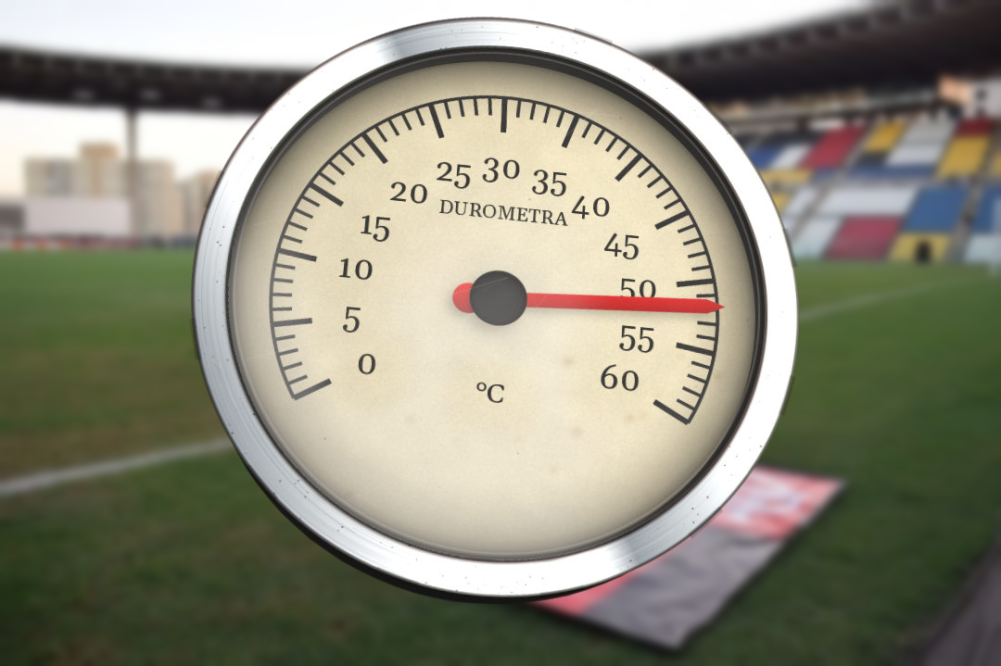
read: 52 °C
